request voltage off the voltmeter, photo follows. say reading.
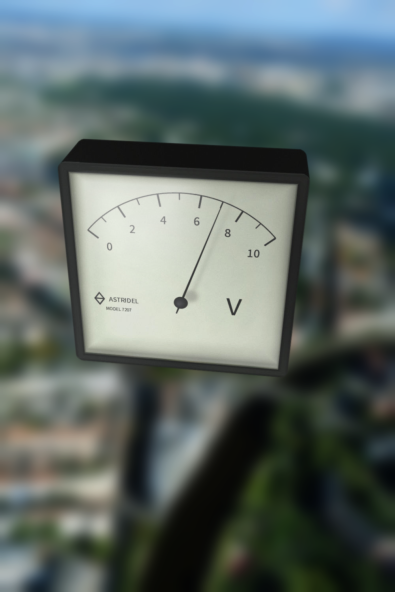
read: 7 V
